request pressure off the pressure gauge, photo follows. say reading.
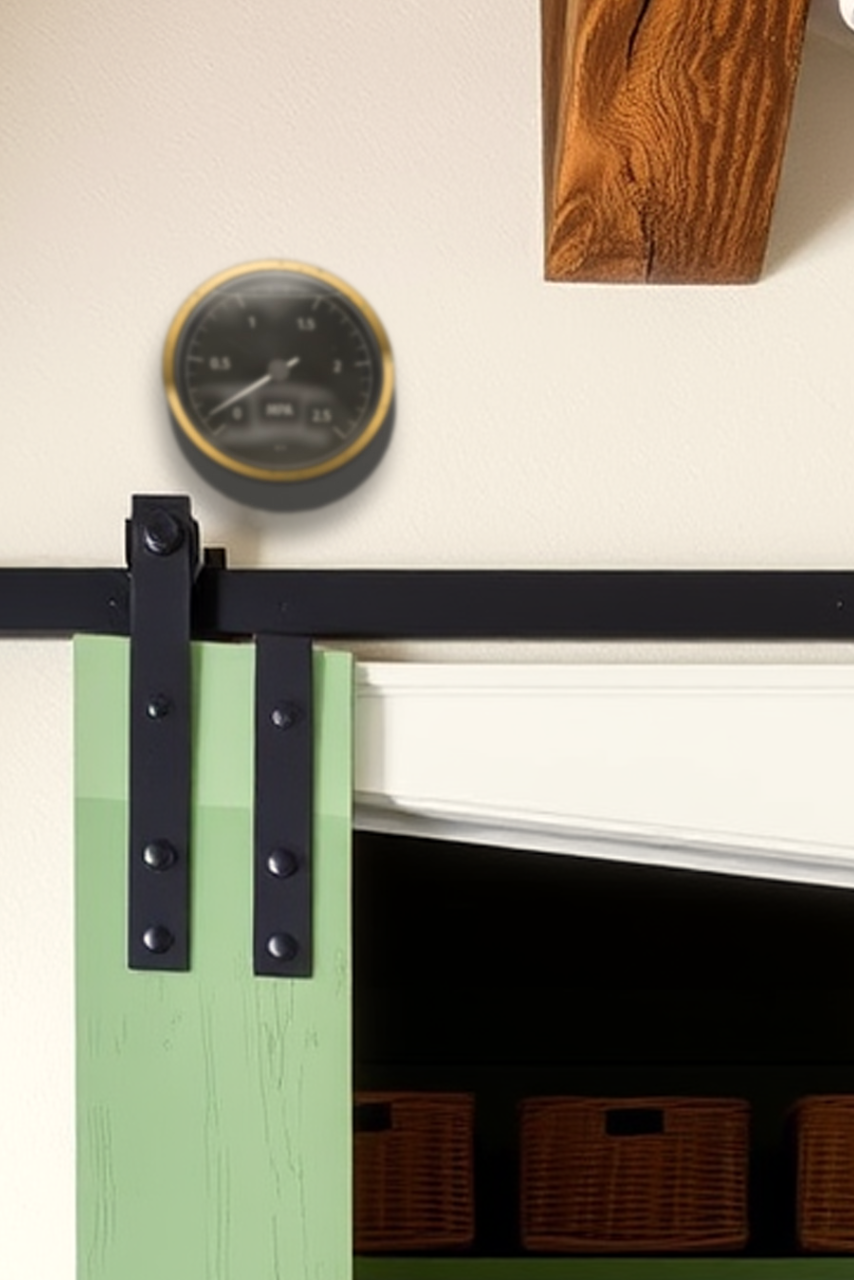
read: 0.1 MPa
